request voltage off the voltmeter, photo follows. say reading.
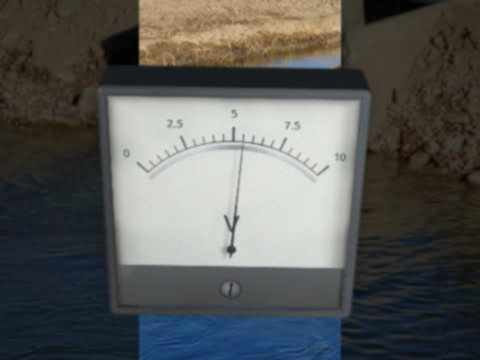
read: 5.5 V
